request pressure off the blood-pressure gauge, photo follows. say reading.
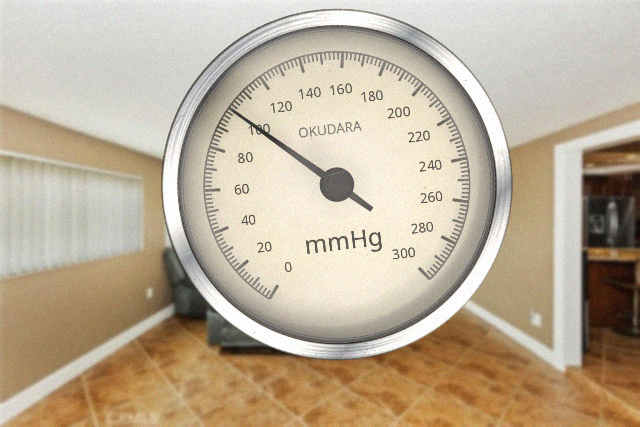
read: 100 mmHg
